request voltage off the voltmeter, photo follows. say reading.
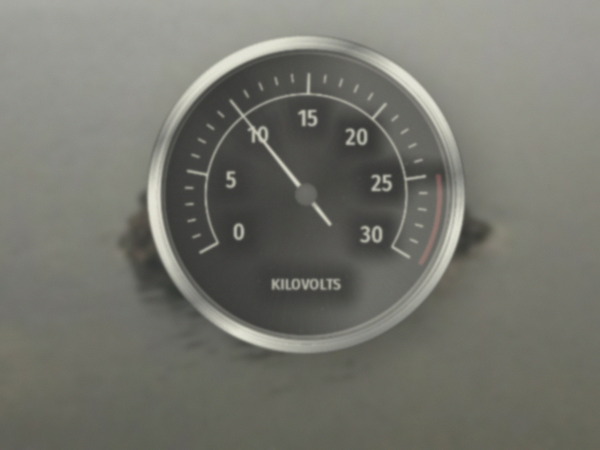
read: 10 kV
